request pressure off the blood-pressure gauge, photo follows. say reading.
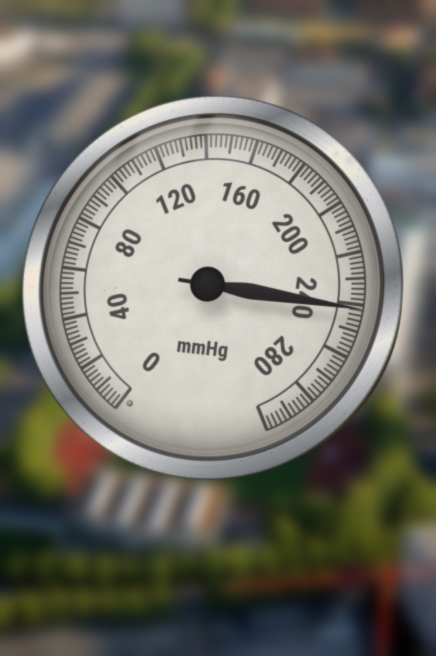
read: 242 mmHg
